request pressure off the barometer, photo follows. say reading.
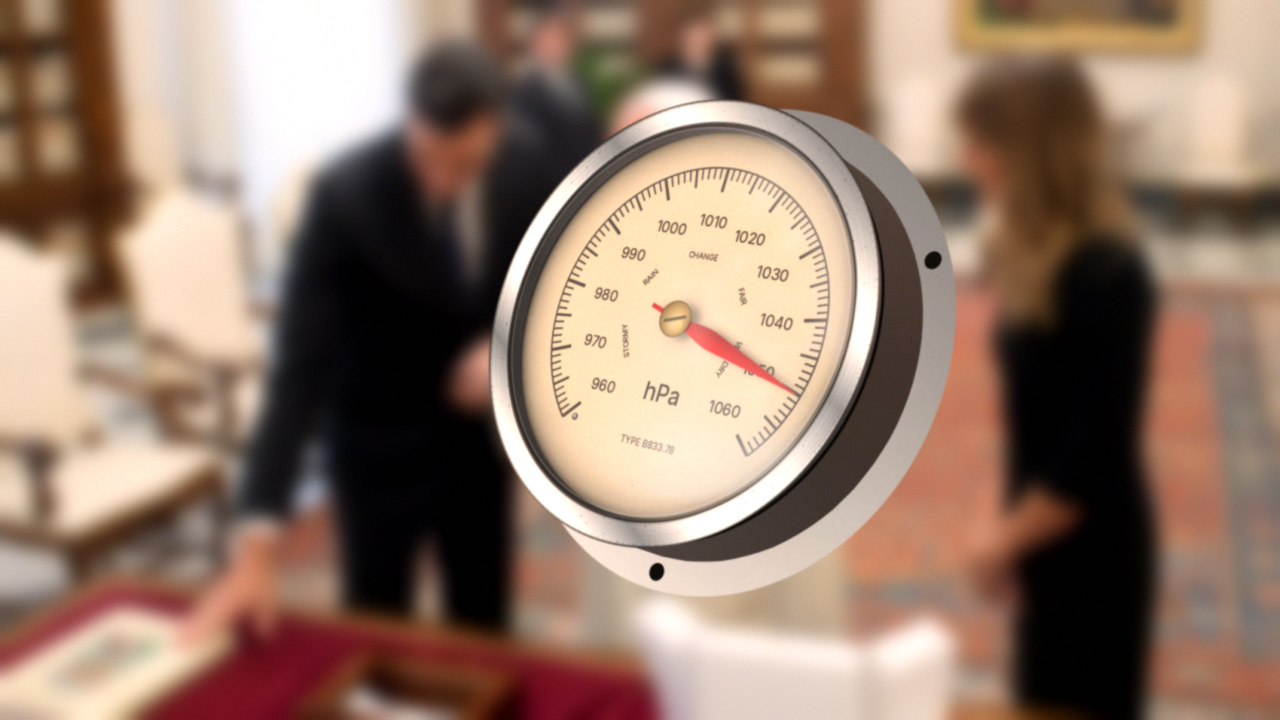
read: 1050 hPa
